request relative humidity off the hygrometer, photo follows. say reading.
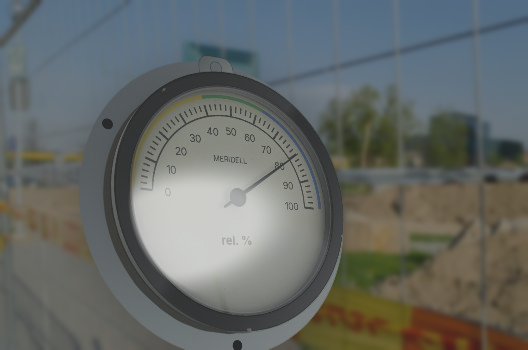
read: 80 %
